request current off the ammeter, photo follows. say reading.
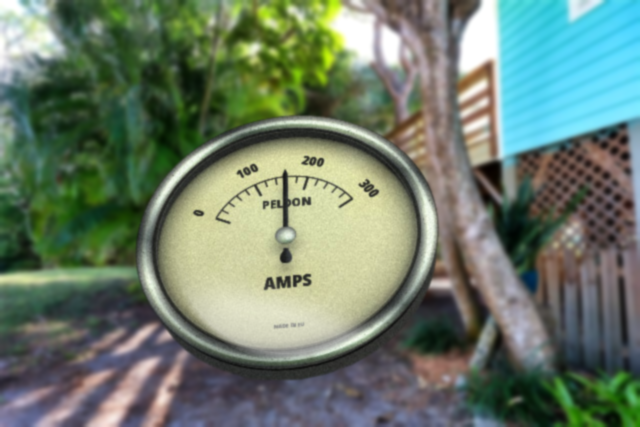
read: 160 A
